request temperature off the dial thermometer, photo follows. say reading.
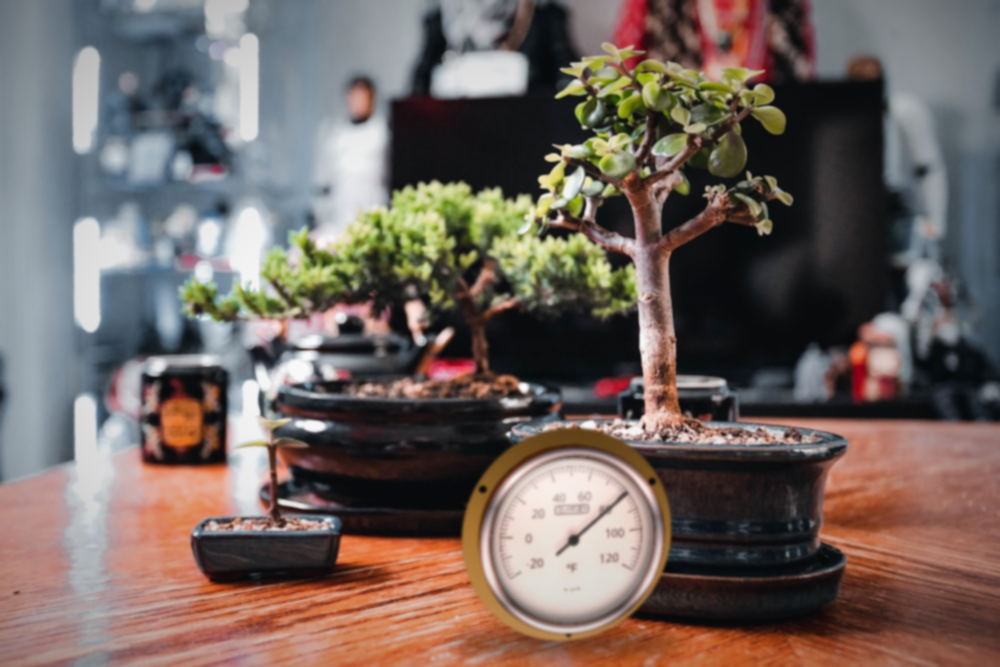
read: 80 °F
